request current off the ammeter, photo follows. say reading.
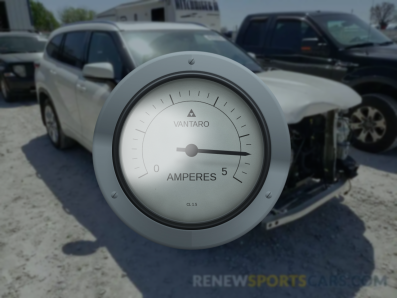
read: 4.4 A
